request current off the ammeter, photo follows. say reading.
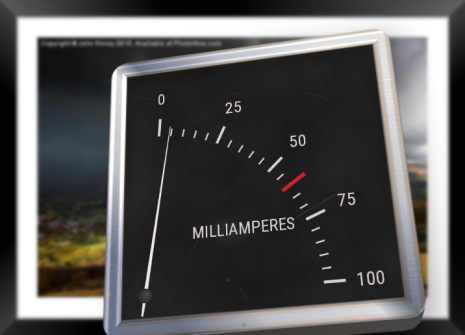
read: 5 mA
